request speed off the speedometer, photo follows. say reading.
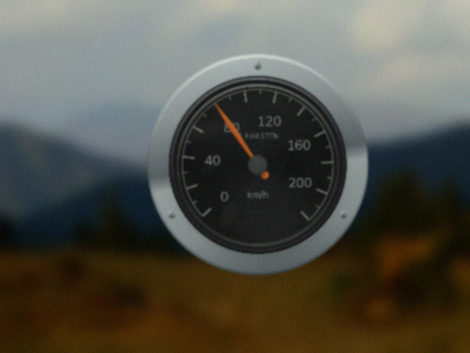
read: 80 km/h
